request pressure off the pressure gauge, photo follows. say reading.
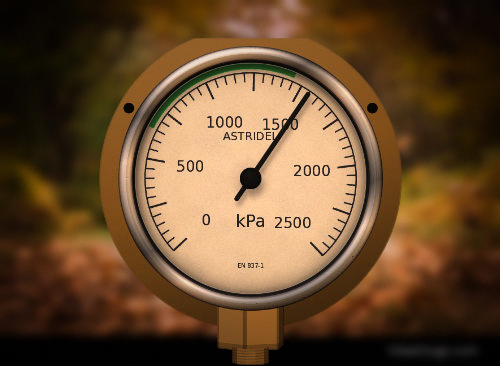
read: 1550 kPa
